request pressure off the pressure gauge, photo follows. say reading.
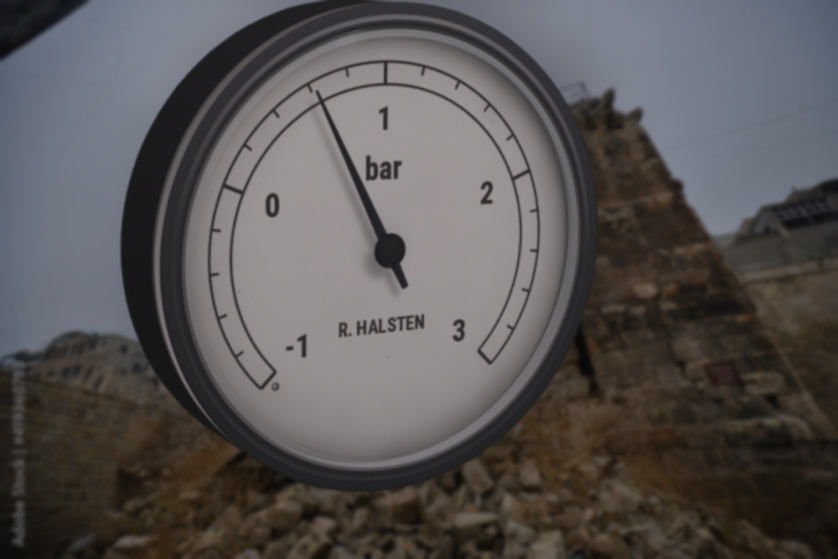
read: 0.6 bar
